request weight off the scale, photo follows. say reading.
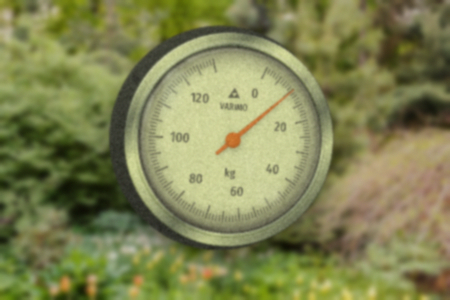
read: 10 kg
